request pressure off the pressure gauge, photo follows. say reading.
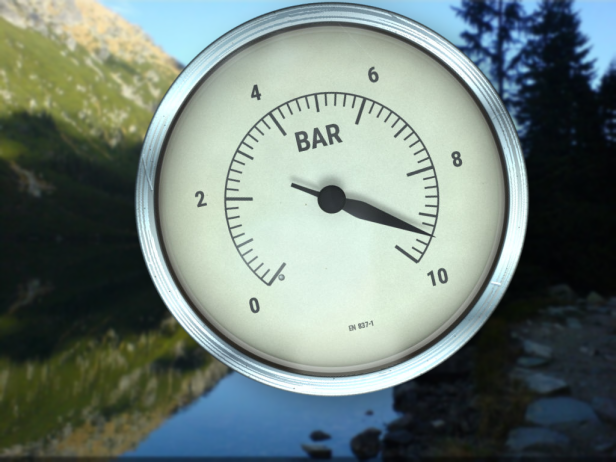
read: 9.4 bar
